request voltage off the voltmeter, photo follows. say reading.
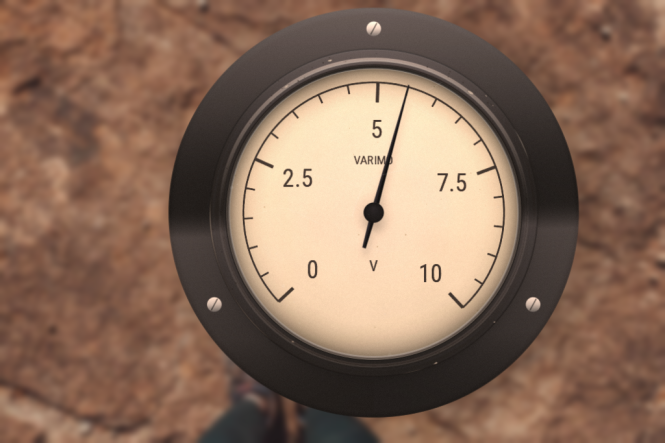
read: 5.5 V
